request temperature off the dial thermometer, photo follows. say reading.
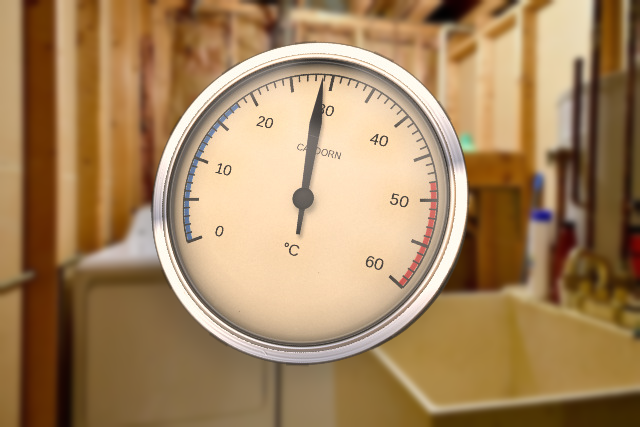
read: 29 °C
